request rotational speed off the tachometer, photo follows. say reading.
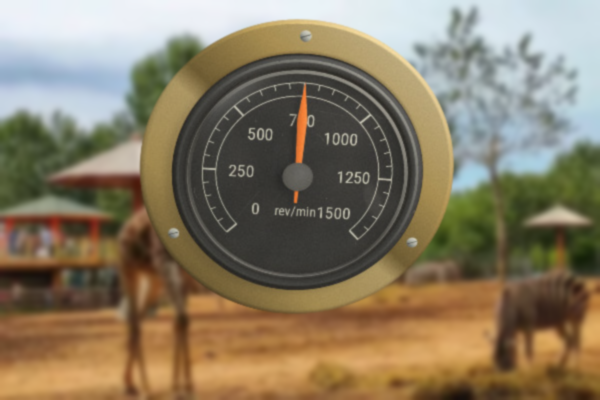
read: 750 rpm
